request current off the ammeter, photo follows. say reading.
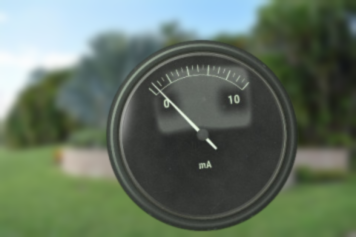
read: 0.5 mA
